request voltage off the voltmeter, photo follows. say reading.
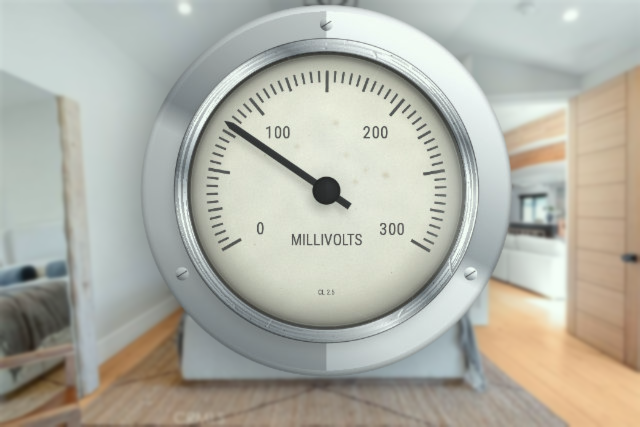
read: 80 mV
